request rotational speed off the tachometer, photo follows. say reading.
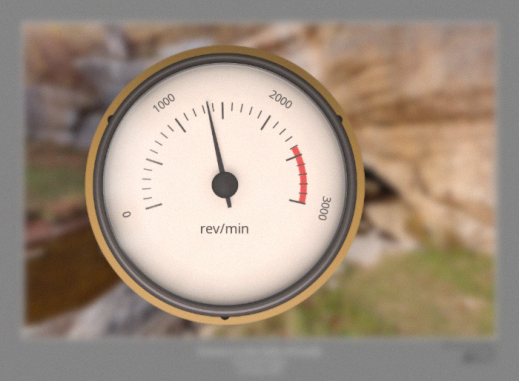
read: 1350 rpm
